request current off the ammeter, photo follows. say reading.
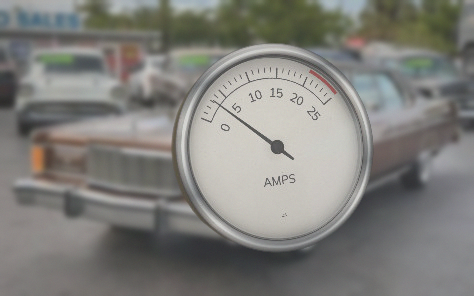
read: 3 A
